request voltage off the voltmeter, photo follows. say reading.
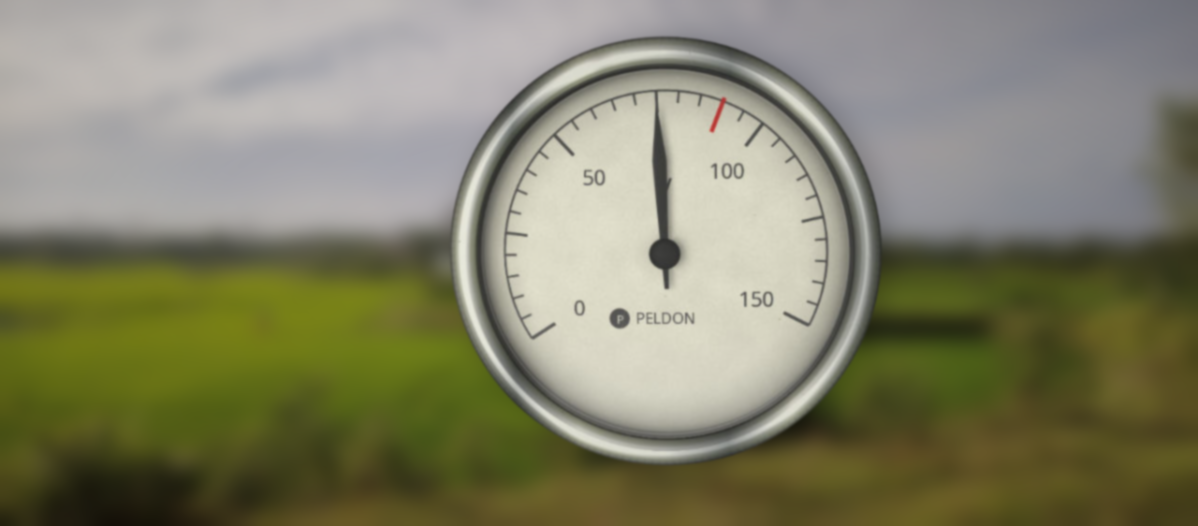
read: 75 V
